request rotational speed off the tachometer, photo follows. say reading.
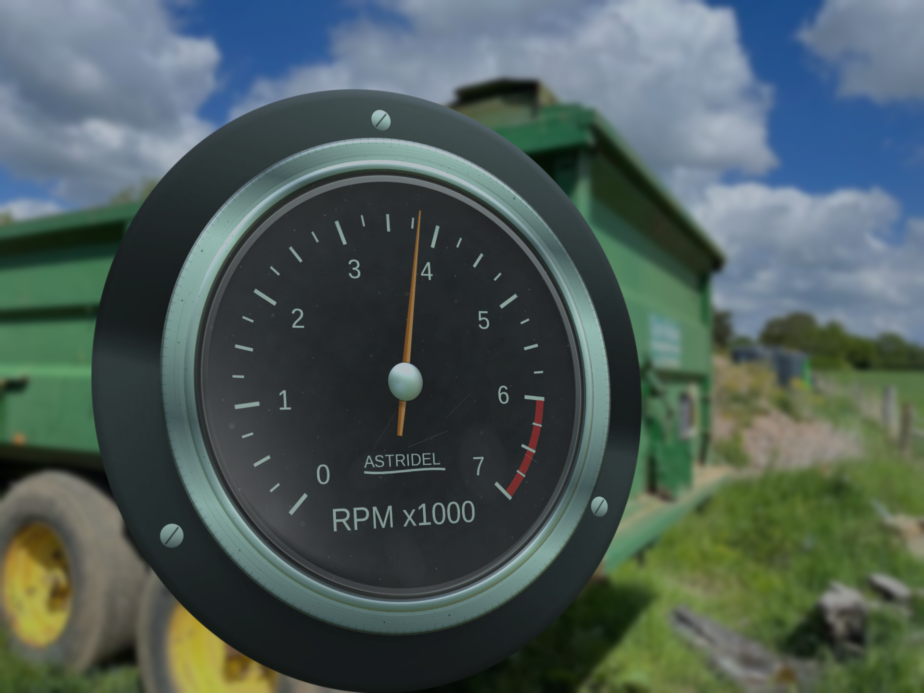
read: 3750 rpm
